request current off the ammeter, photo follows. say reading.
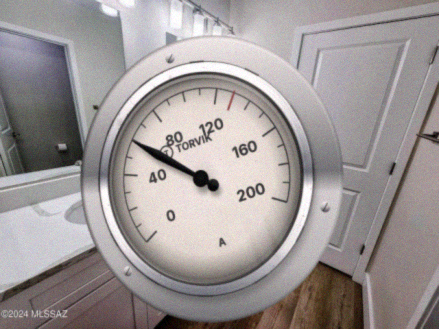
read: 60 A
